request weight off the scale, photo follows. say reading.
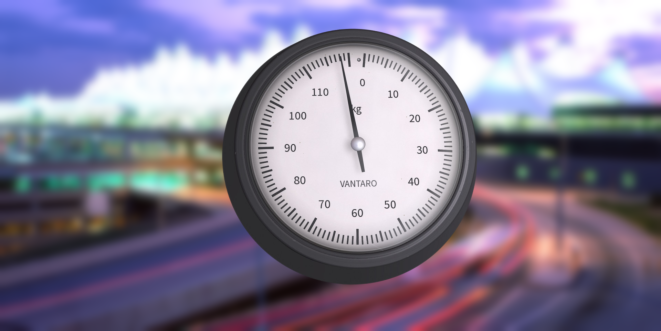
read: 118 kg
